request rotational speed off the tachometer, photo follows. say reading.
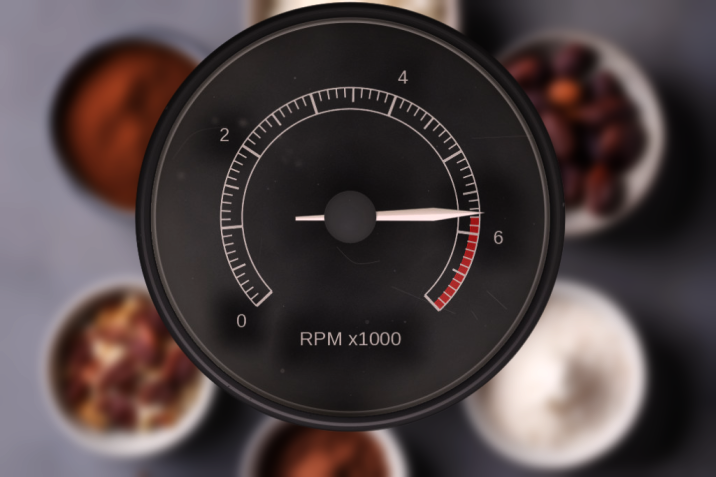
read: 5750 rpm
